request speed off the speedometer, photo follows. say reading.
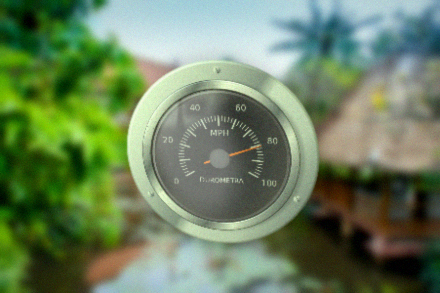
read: 80 mph
